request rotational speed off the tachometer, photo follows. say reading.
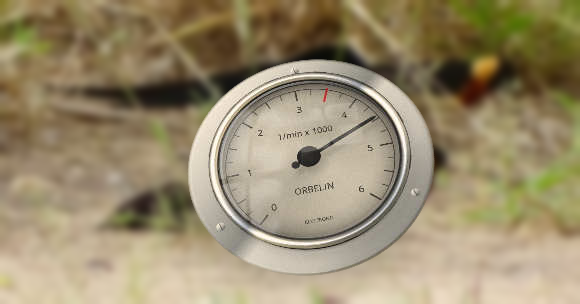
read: 4500 rpm
